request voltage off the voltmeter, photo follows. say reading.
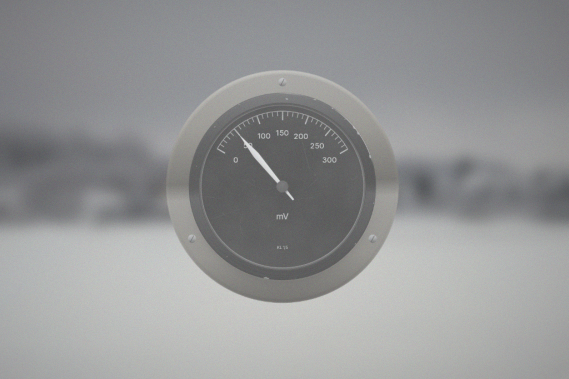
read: 50 mV
